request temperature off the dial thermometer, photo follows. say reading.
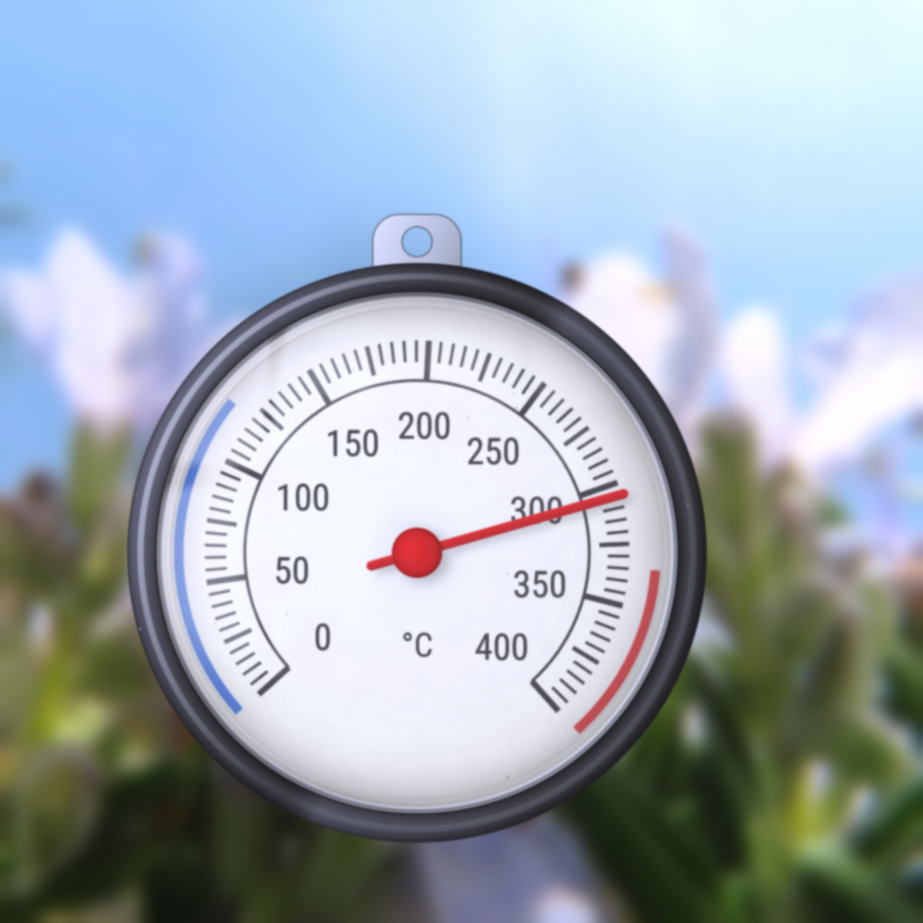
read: 305 °C
